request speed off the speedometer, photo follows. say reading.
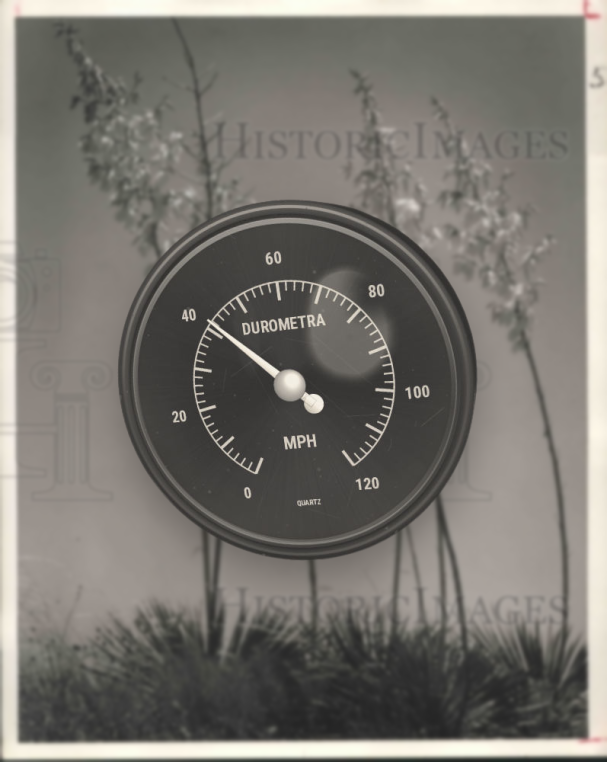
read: 42 mph
